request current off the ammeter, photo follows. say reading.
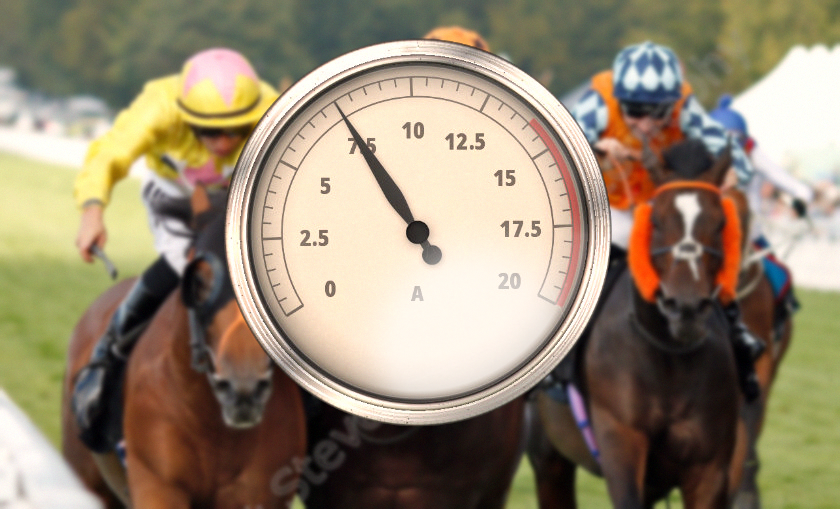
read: 7.5 A
